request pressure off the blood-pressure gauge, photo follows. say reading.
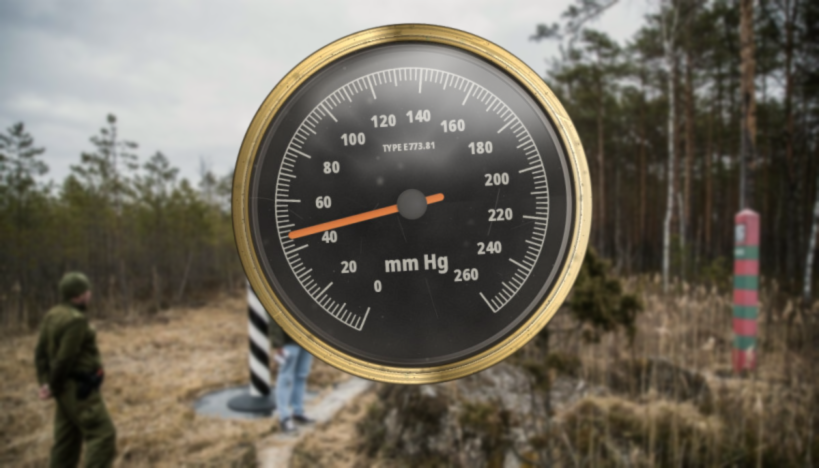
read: 46 mmHg
